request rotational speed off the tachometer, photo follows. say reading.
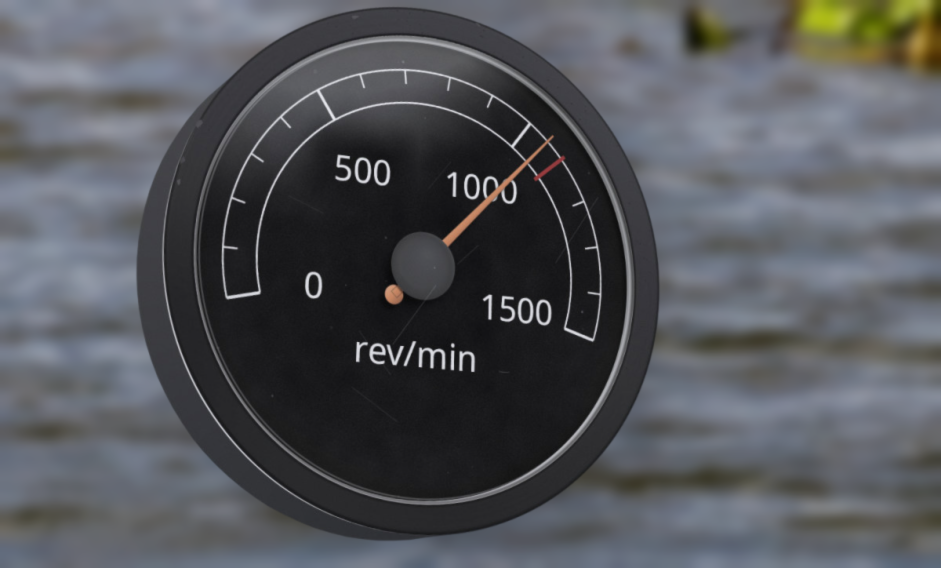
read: 1050 rpm
